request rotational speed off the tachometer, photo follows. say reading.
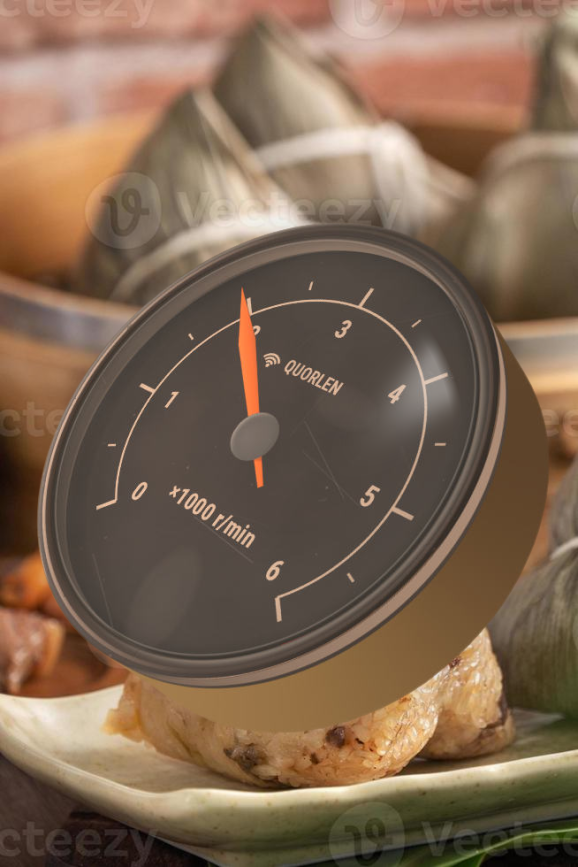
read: 2000 rpm
